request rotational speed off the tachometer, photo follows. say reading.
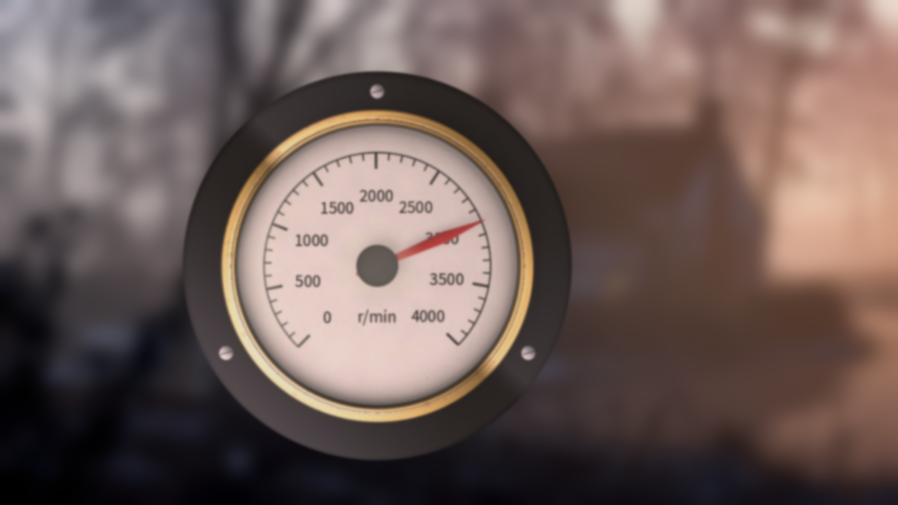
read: 3000 rpm
